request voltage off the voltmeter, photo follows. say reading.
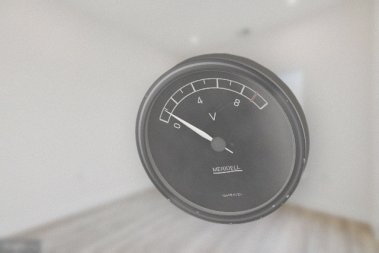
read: 1 V
